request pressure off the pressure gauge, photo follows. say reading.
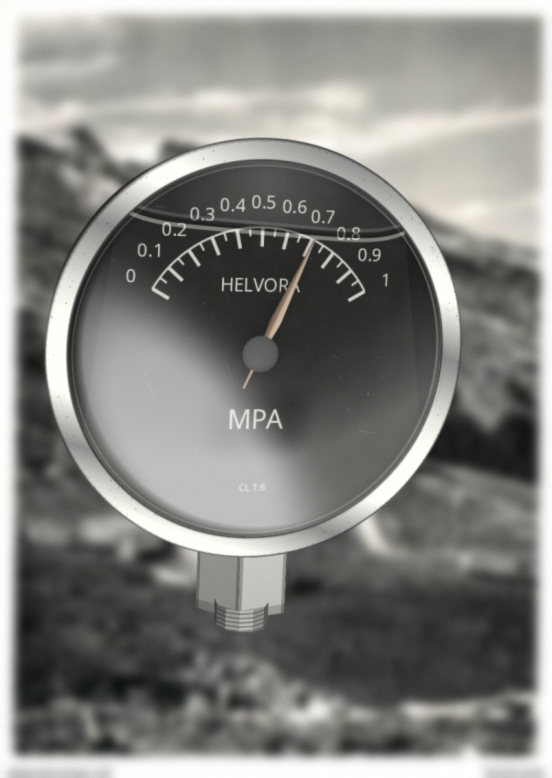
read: 0.7 MPa
